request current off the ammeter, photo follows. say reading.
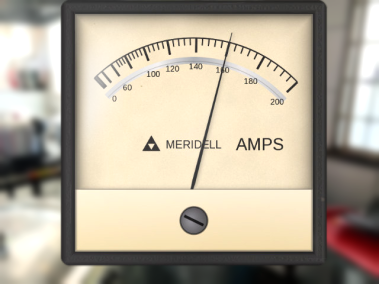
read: 160 A
